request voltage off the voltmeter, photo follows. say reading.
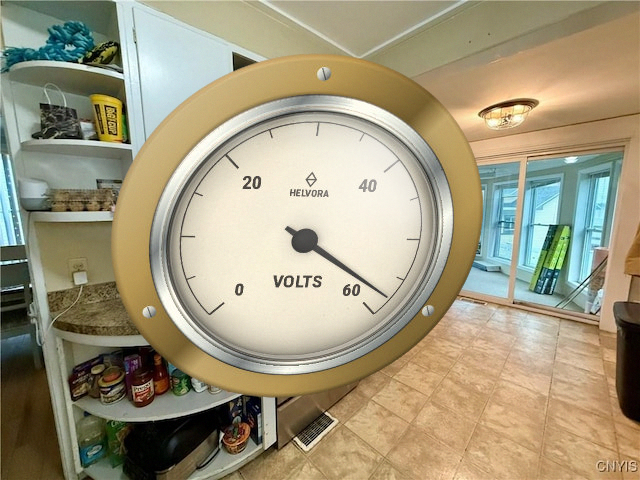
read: 57.5 V
